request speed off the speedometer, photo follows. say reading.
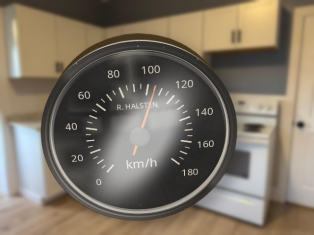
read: 105 km/h
